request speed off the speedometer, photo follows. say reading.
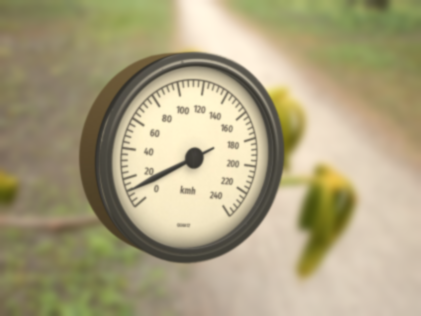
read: 12 km/h
